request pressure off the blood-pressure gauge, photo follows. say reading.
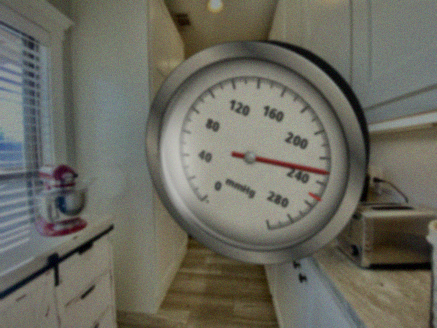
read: 230 mmHg
